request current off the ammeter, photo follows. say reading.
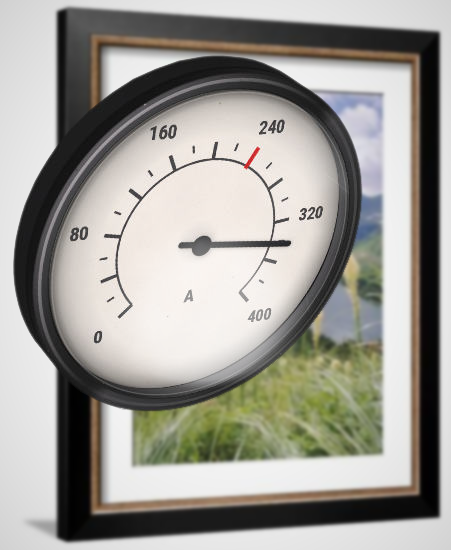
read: 340 A
